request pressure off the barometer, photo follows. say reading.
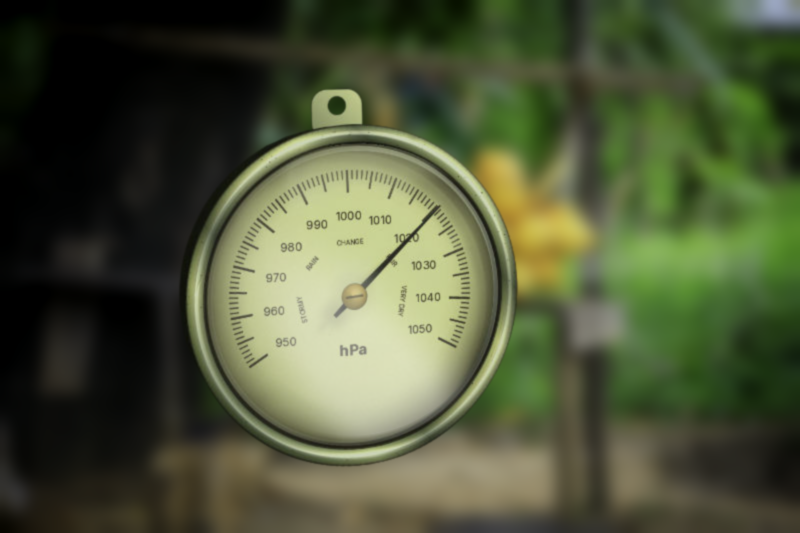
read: 1020 hPa
